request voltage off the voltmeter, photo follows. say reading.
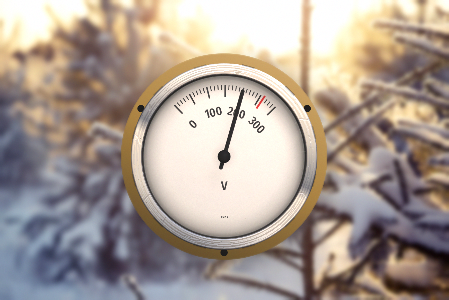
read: 200 V
